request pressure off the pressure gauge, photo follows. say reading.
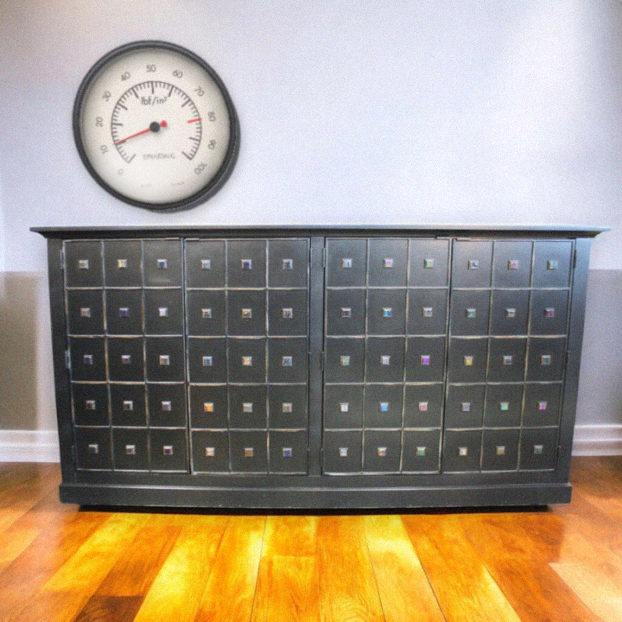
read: 10 psi
